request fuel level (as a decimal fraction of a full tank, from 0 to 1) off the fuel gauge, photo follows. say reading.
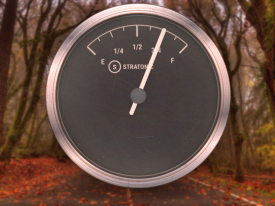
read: 0.75
